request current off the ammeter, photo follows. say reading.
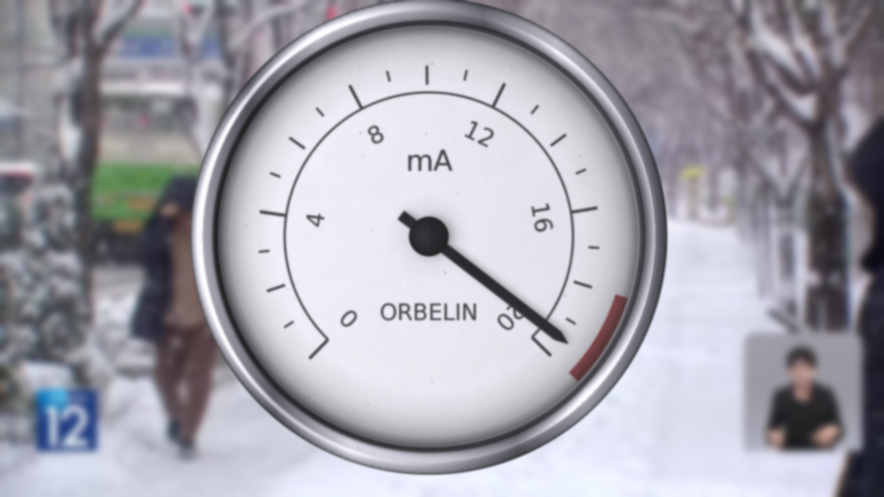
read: 19.5 mA
